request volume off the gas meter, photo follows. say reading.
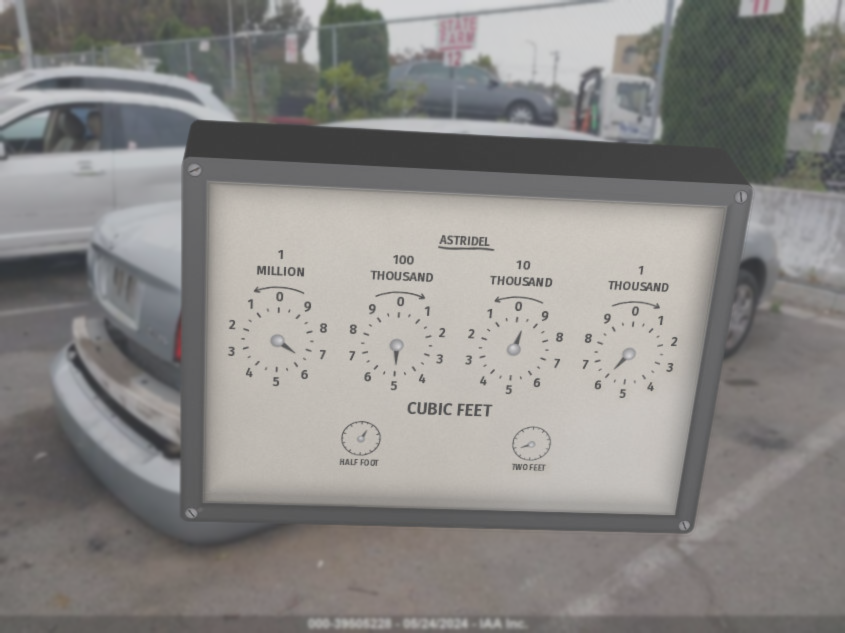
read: 649600 ft³
